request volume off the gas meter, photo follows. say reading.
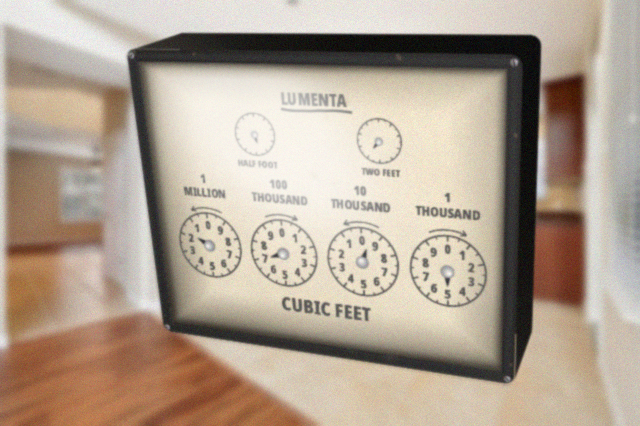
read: 169500 ft³
